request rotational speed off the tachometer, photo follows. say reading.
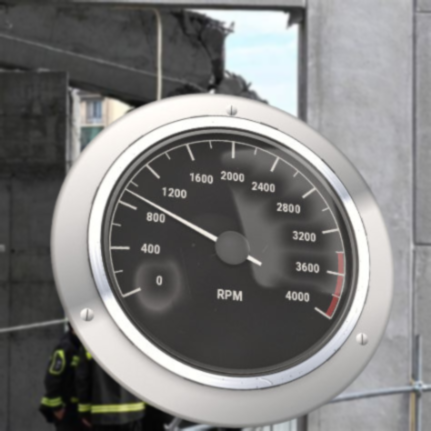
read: 900 rpm
